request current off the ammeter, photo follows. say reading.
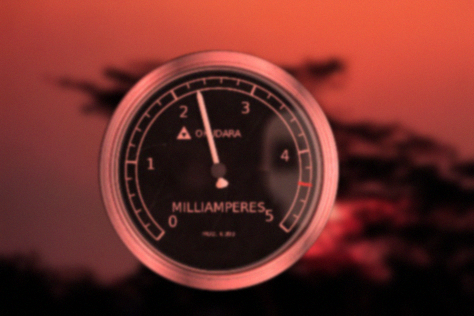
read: 2.3 mA
